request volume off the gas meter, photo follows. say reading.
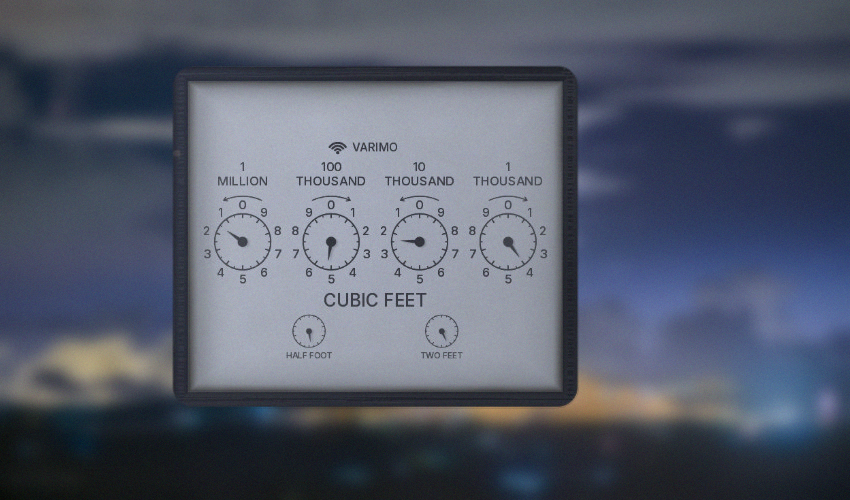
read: 152400 ft³
